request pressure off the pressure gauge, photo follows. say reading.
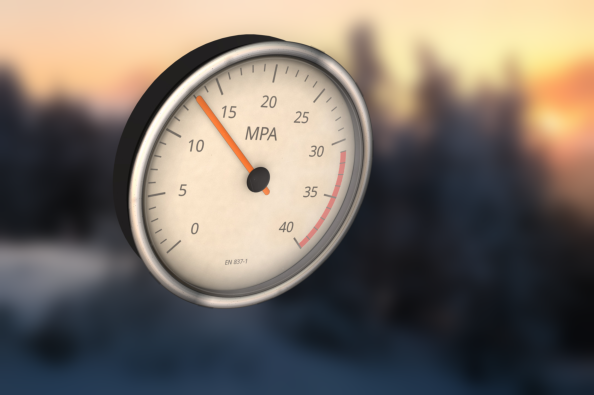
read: 13 MPa
